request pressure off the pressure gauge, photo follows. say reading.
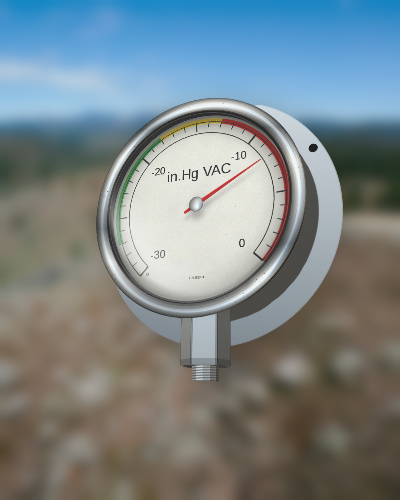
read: -8 inHg
